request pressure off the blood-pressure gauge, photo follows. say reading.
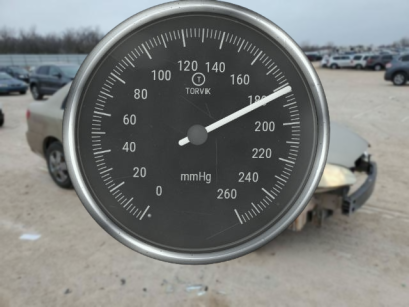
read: 182 mmHg
